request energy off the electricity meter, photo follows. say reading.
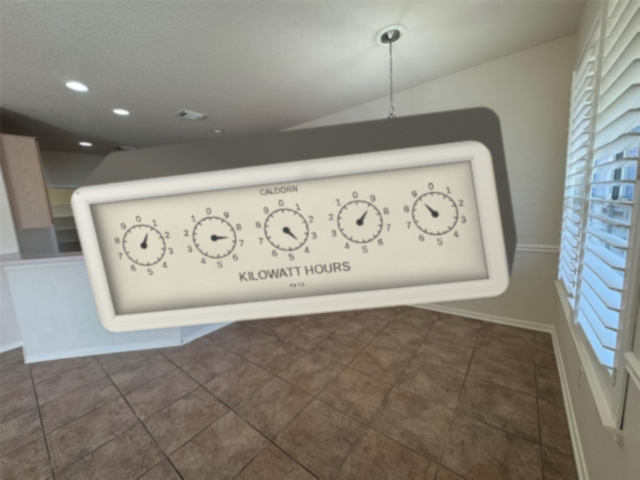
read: 7389 kWh
